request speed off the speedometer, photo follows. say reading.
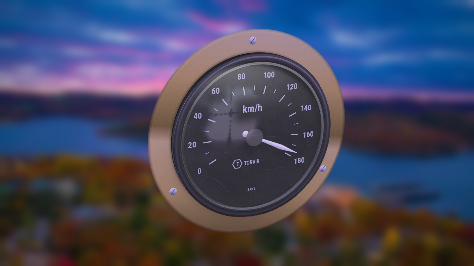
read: 175 km/h
